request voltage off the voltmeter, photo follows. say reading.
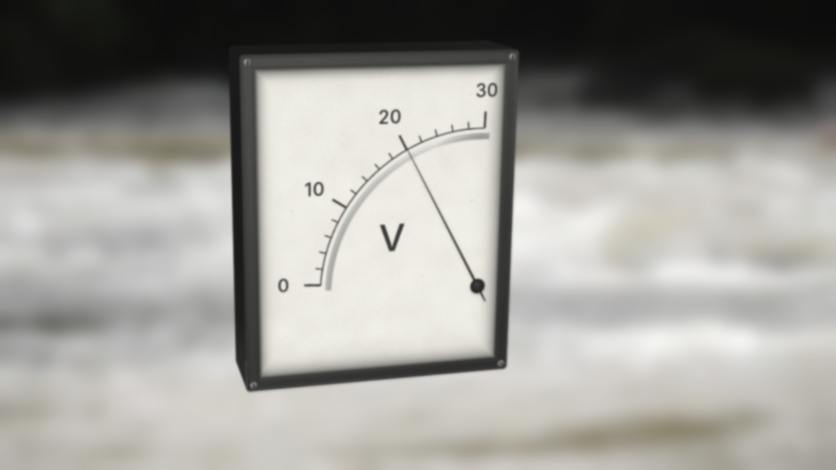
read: 20 V
